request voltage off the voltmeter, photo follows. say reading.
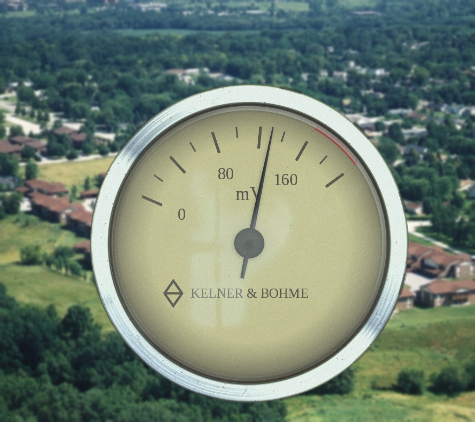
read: 130 mV
